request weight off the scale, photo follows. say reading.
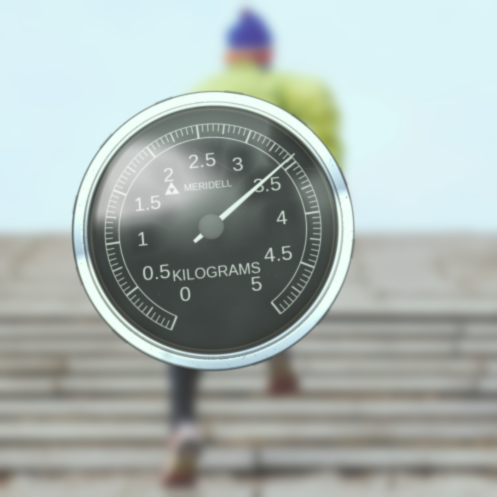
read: 3.45 kg
